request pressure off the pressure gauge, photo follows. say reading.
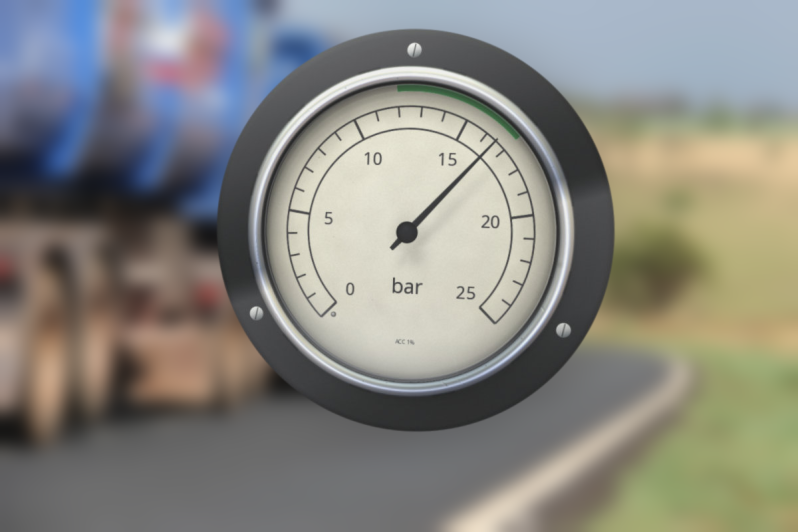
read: 16.5 bar
